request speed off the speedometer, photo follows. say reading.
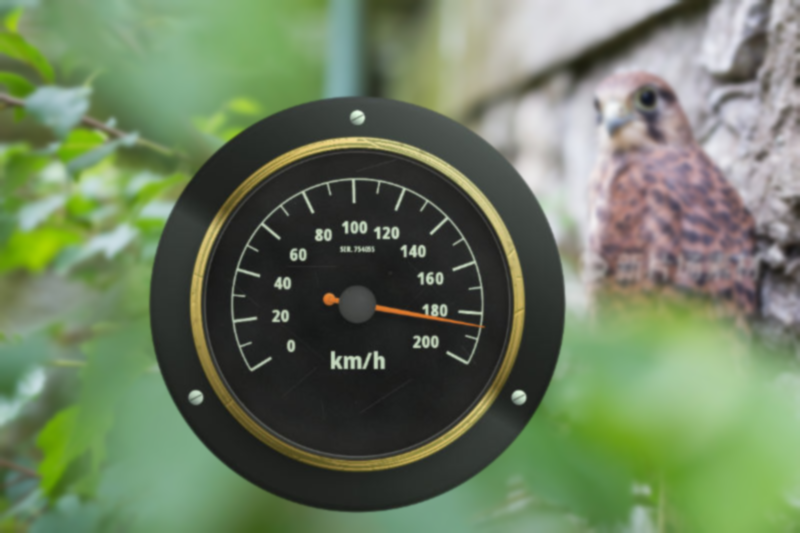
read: 185 km/h
